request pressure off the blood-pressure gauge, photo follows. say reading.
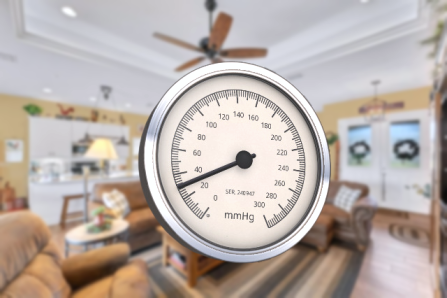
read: 30 mmHg
